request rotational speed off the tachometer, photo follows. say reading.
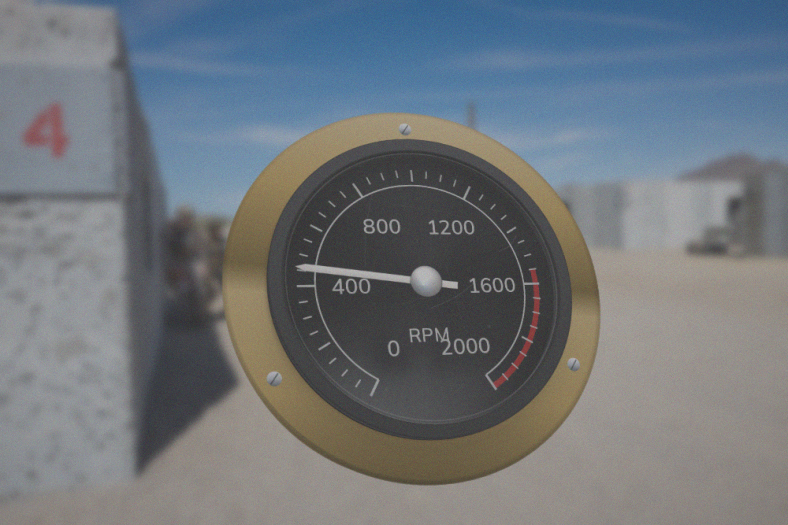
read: 450 rpm
